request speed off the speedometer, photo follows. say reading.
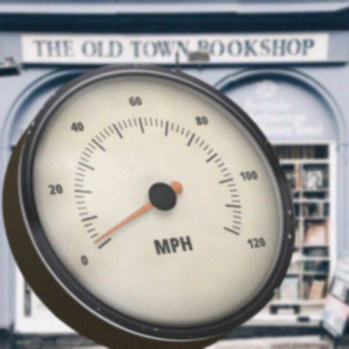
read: 2 mph
